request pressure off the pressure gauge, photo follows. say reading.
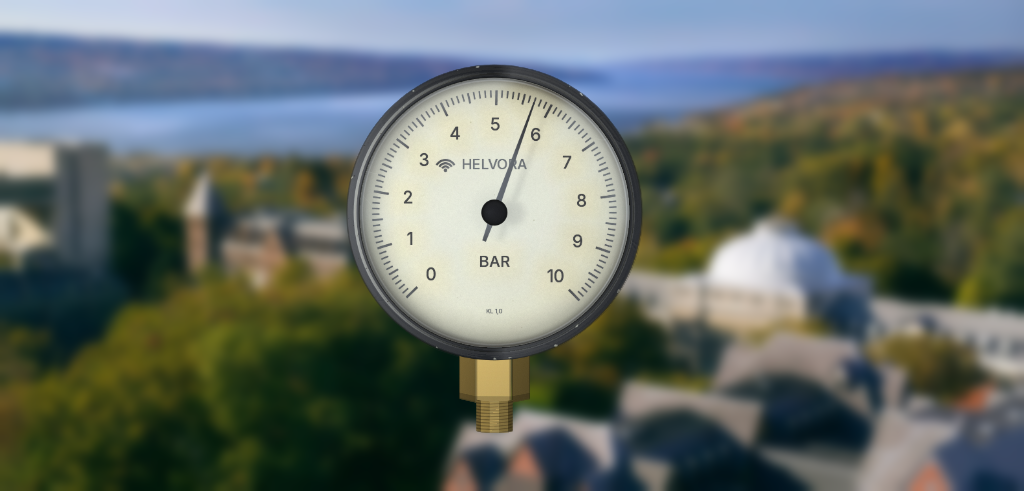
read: 5.7 bar
